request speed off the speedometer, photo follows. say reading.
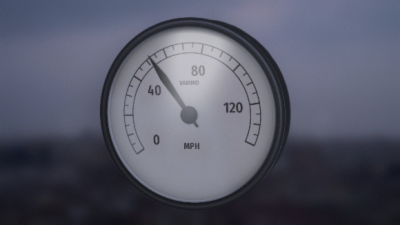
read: 52.5 mph
